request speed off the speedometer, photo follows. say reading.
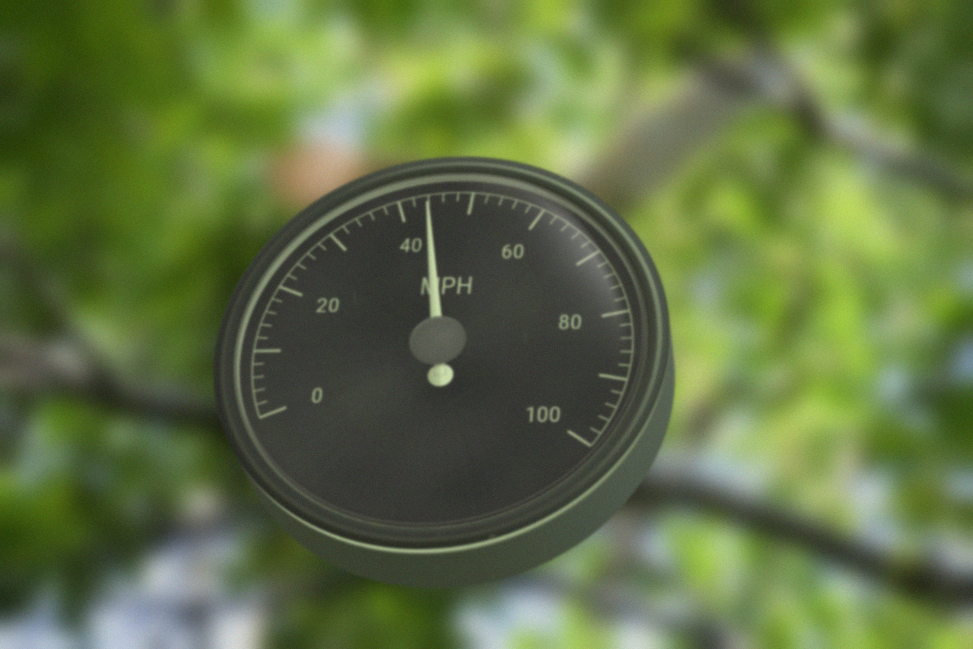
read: 44 mph
